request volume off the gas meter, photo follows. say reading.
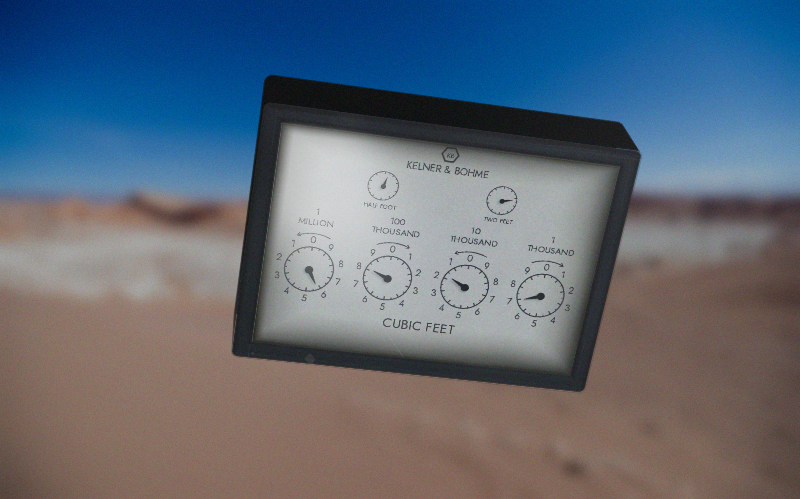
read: 581700 ft³
